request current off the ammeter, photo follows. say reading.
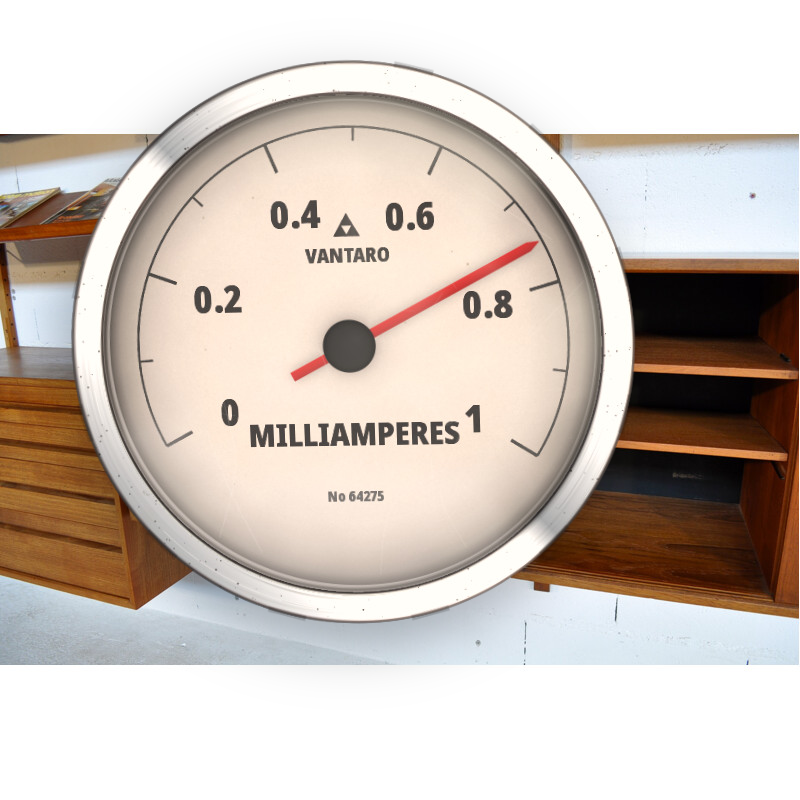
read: 0.75 mA
